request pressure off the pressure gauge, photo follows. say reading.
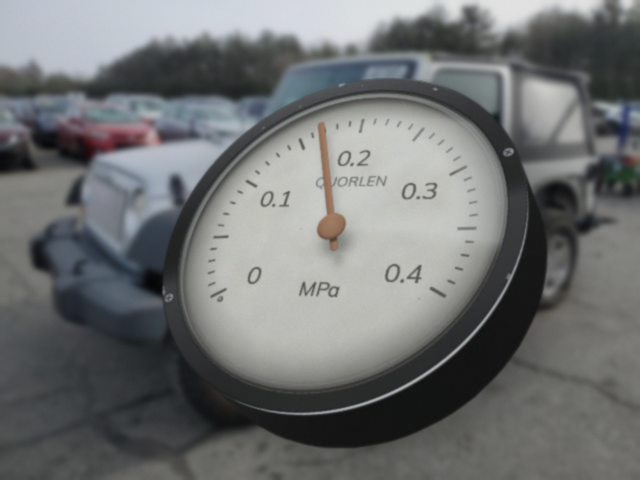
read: 0.17 MPa
